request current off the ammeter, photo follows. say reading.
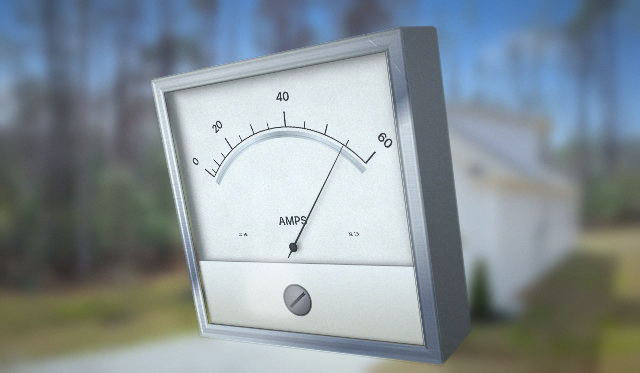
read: 55 A
